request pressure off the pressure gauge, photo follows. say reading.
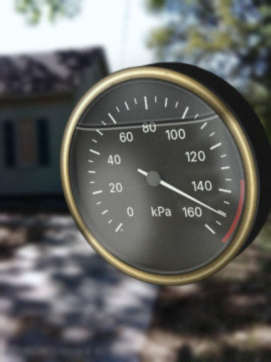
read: 150 kPa
